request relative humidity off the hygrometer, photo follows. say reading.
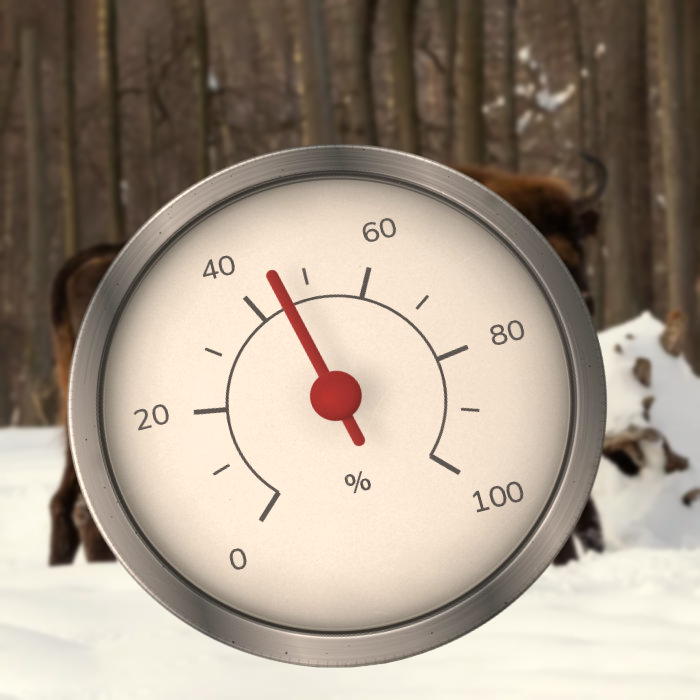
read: 45 %
